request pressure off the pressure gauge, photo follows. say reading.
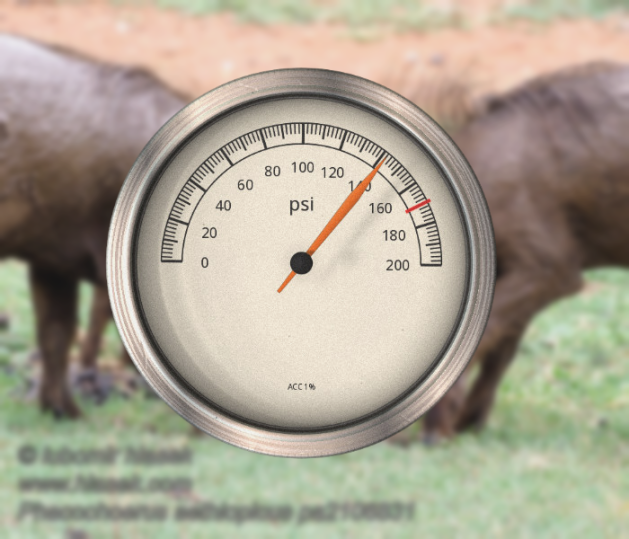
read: 142 psi
